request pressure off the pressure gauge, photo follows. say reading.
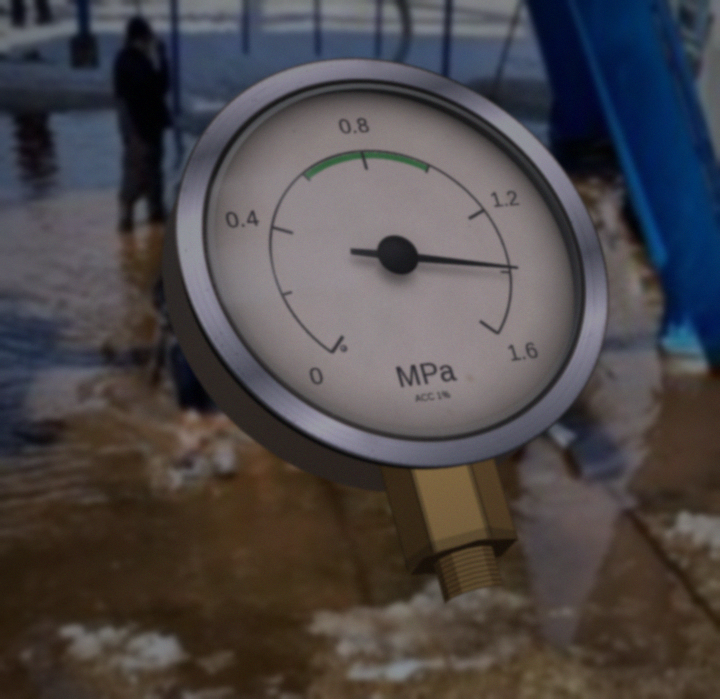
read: 1.4 MPa
